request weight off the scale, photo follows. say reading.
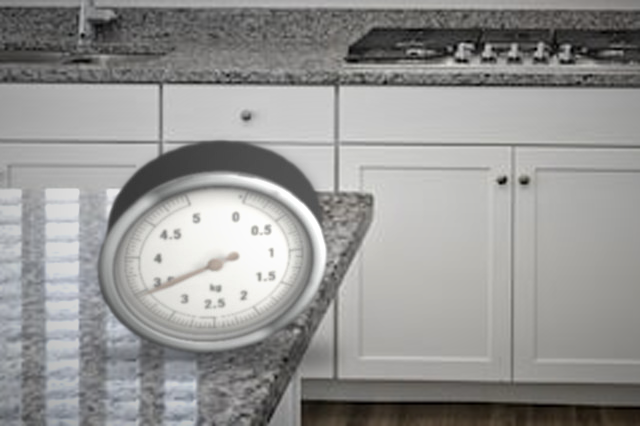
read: 3.5 kg
